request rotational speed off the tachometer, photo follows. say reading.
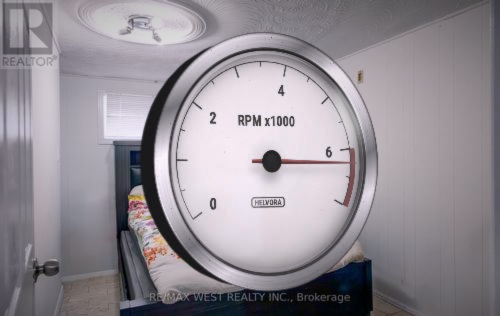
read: 6250 rpm
